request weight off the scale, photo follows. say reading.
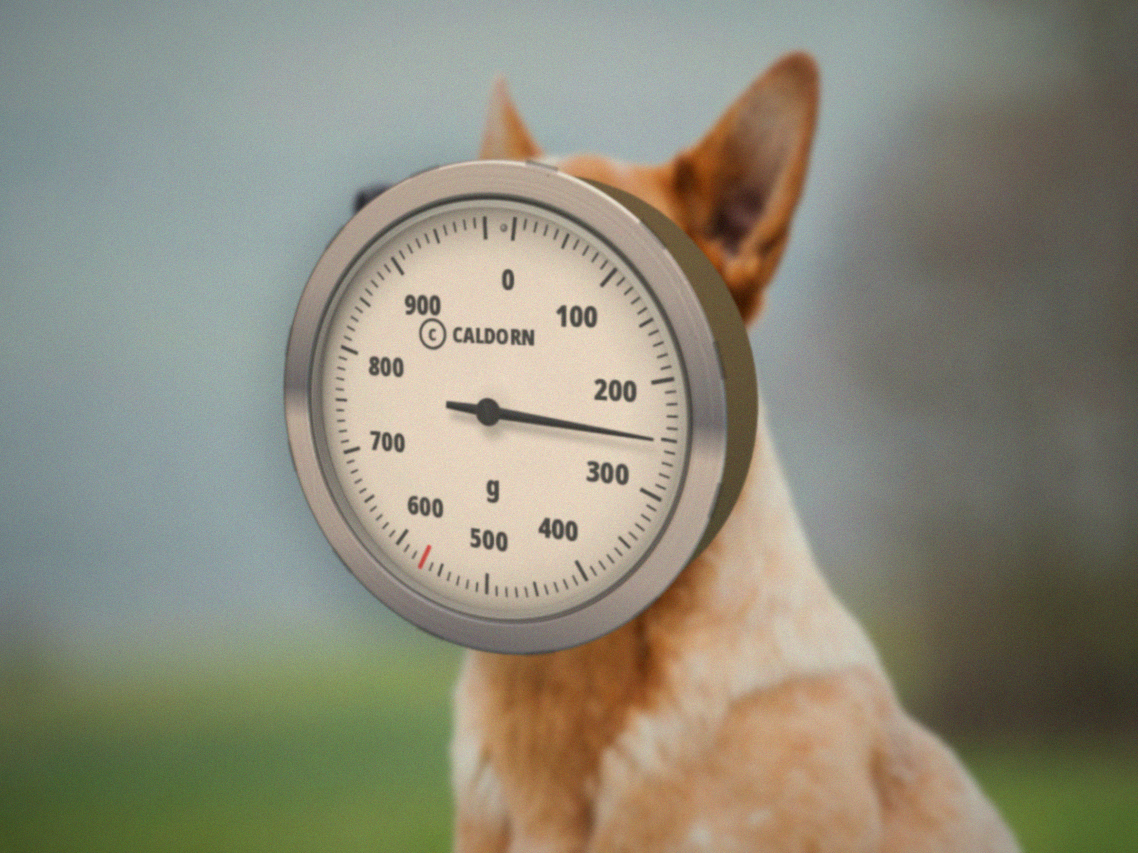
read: 250 g
